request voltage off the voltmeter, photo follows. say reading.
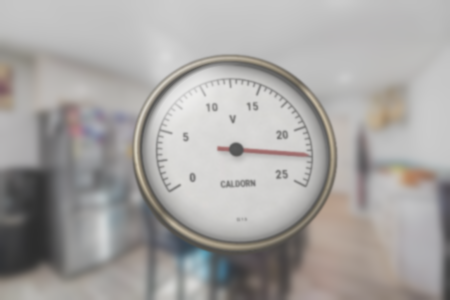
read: 22.5 V
